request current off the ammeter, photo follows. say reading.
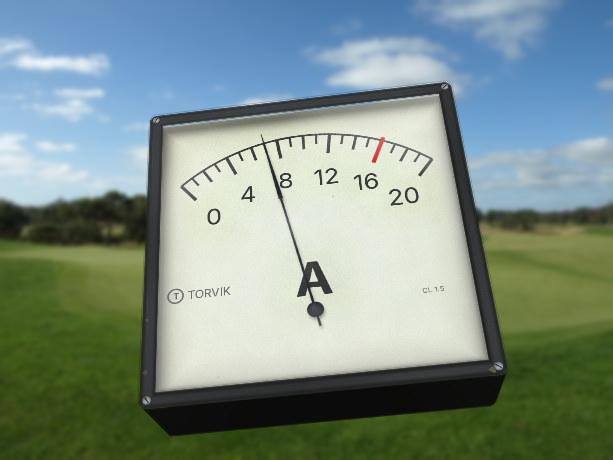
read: 7 A
